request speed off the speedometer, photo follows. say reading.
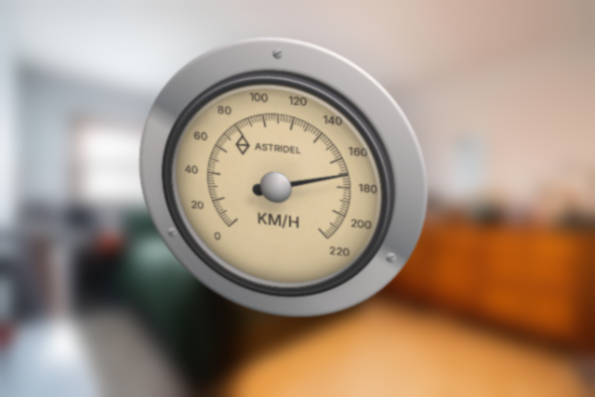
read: 170 km/h
